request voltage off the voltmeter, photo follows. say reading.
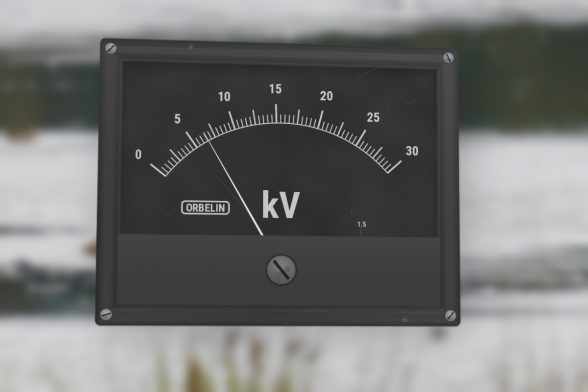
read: 6.5 kV
